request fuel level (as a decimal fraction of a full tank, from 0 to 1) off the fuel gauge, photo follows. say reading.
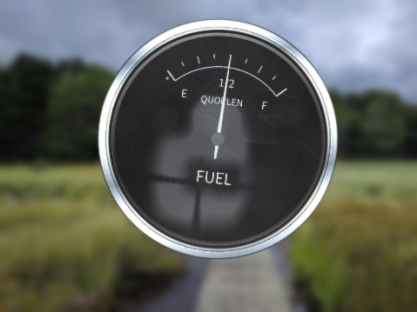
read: 0.5
